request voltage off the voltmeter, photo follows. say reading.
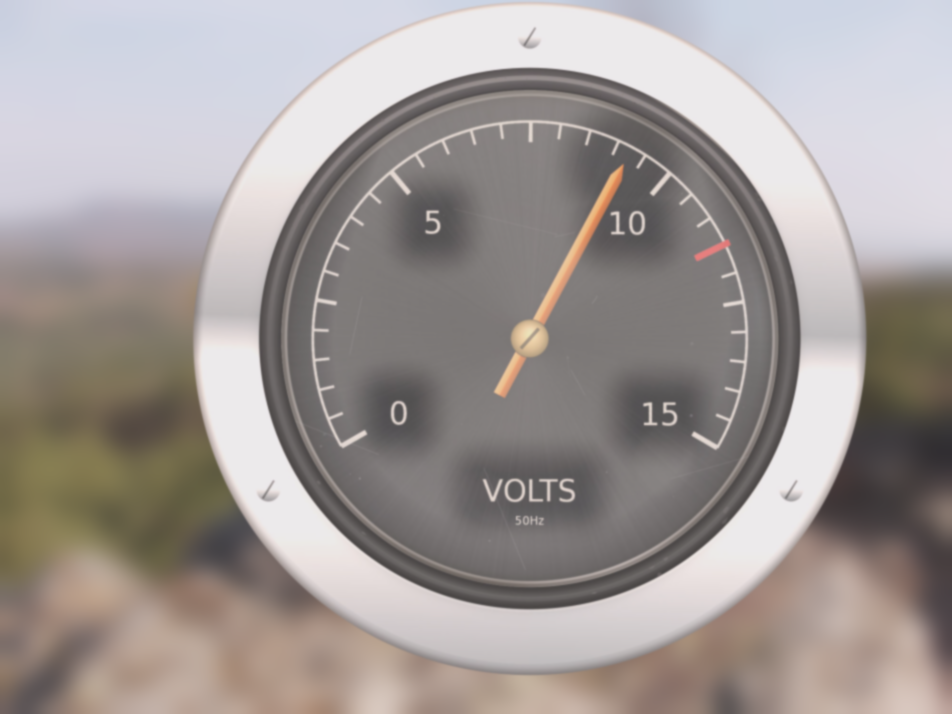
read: 9.25 V
